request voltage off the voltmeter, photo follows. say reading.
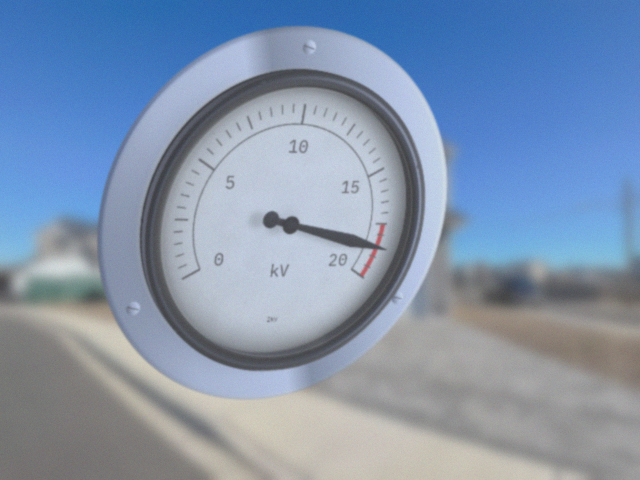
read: 18.5 kV
